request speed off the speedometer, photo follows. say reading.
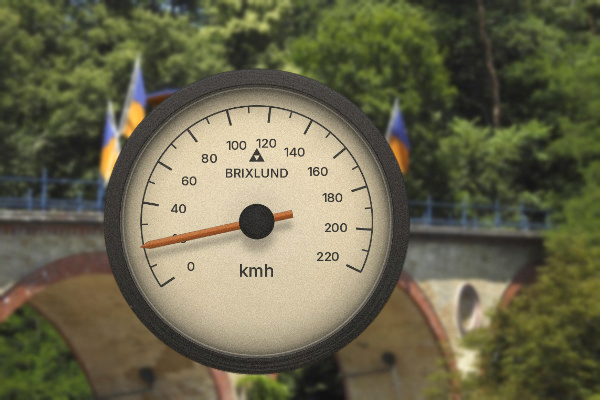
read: 20 km/h
